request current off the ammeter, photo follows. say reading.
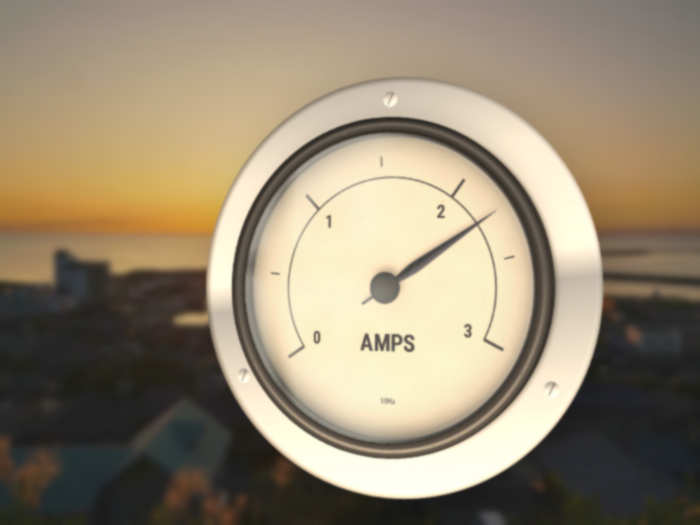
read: 2.25 A
